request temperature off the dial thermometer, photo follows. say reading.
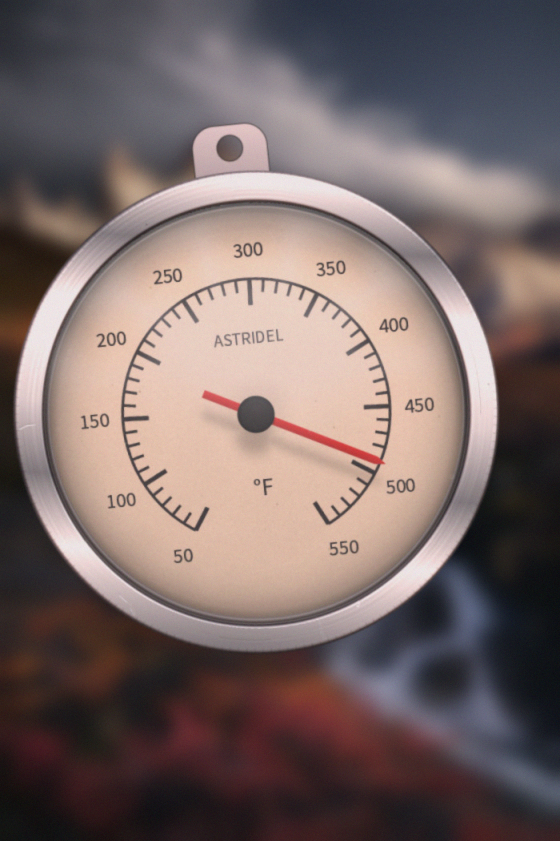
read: 490 °F
